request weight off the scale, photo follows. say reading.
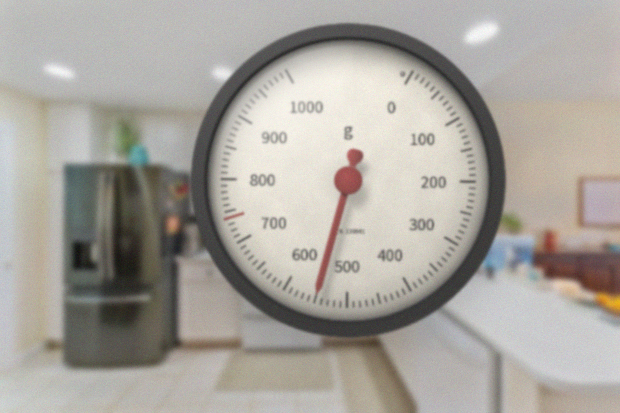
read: 550 g
